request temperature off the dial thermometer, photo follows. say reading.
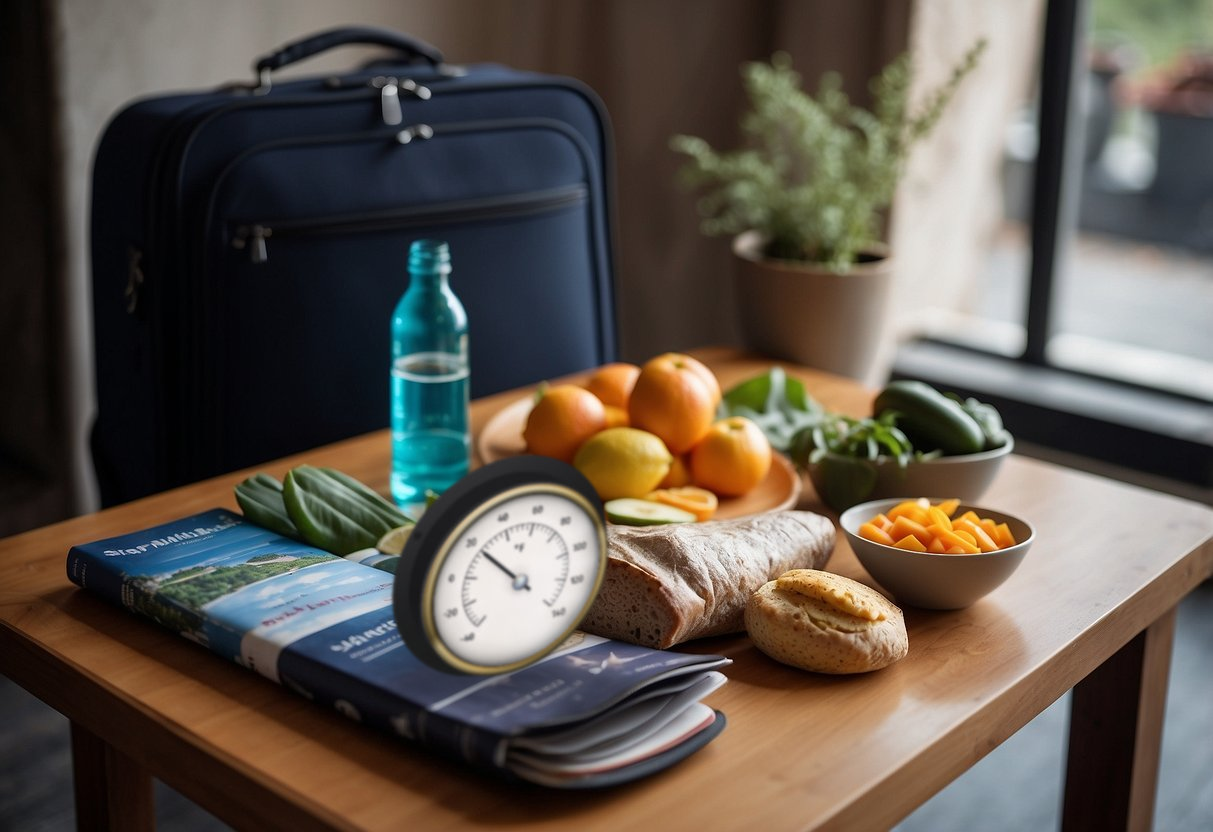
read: 20 °F
